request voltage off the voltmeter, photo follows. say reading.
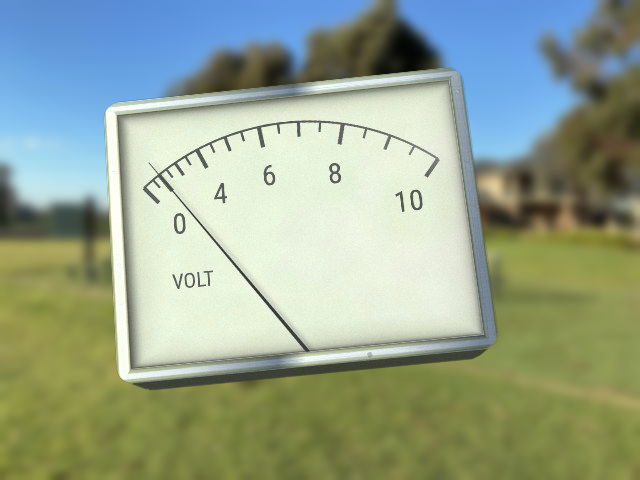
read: 2 V
